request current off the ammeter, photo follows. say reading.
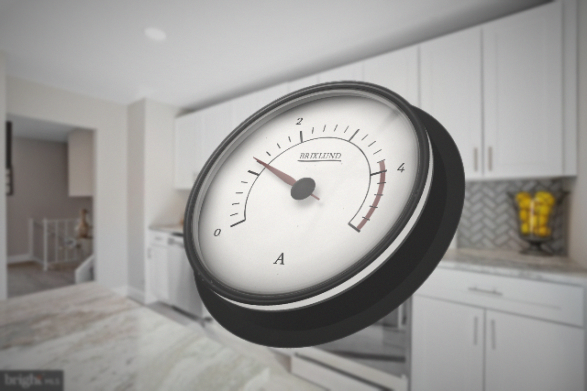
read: 1.2 A
